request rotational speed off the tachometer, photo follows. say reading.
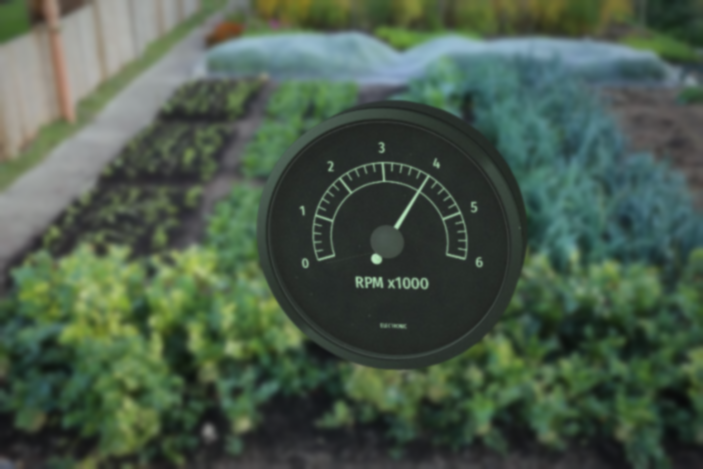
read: 4000 rpm
